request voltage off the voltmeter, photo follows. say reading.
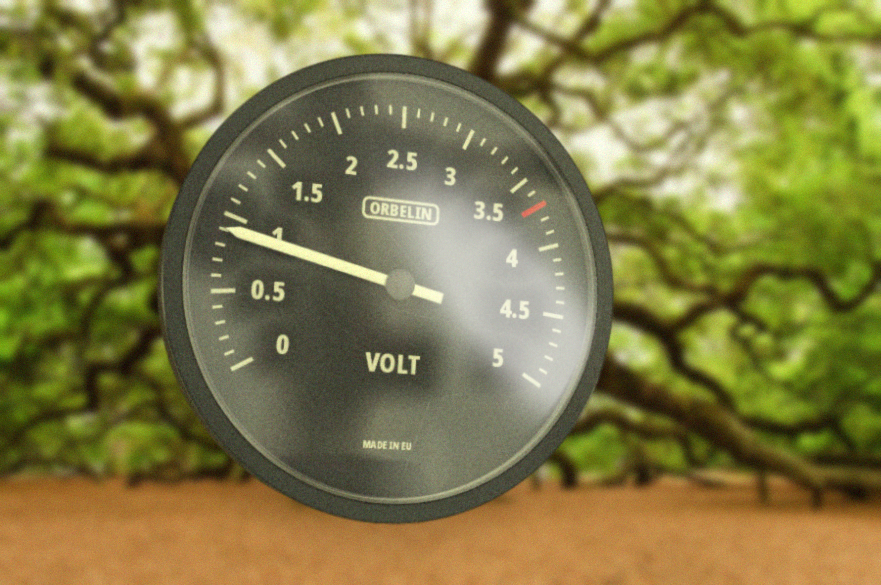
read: 0.9 V
